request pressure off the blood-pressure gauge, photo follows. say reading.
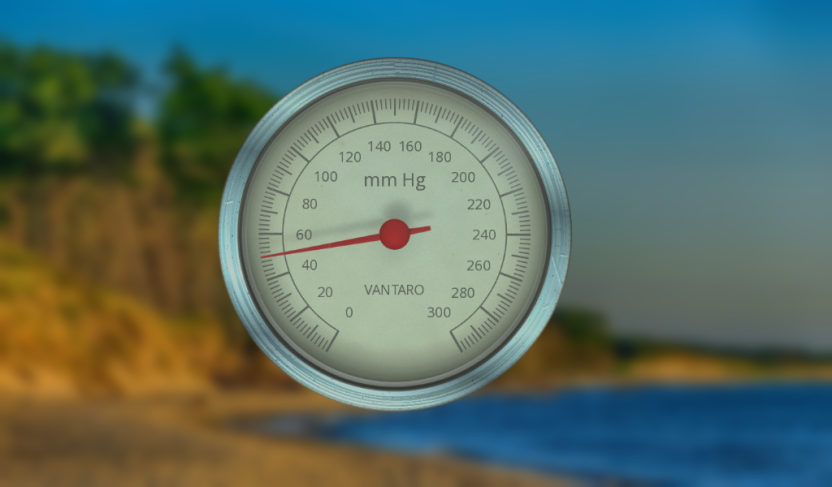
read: 50 mmHg
